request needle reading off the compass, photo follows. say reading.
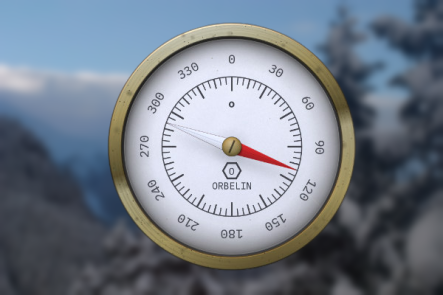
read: 110 °
